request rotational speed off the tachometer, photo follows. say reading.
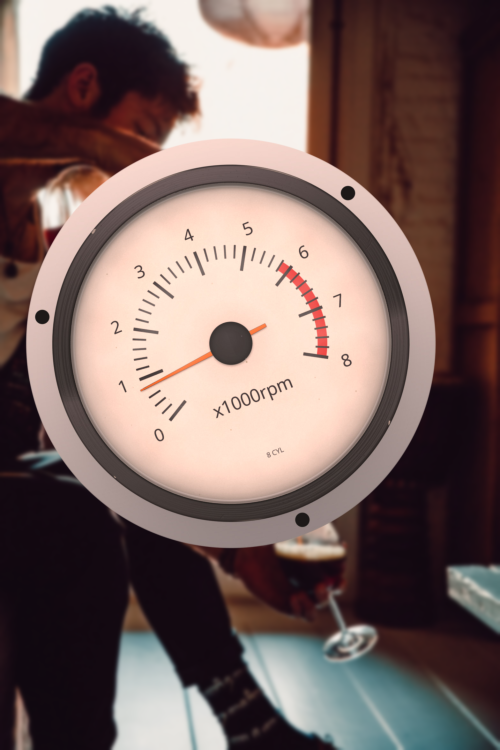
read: 800 rpm
